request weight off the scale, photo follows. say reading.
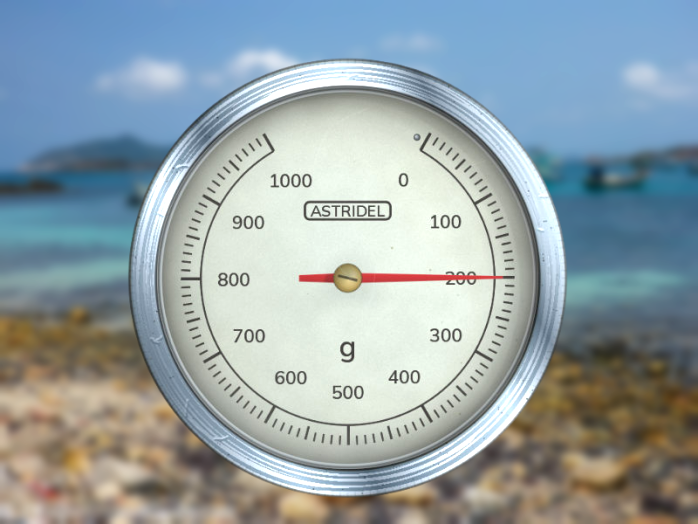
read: 200 g
